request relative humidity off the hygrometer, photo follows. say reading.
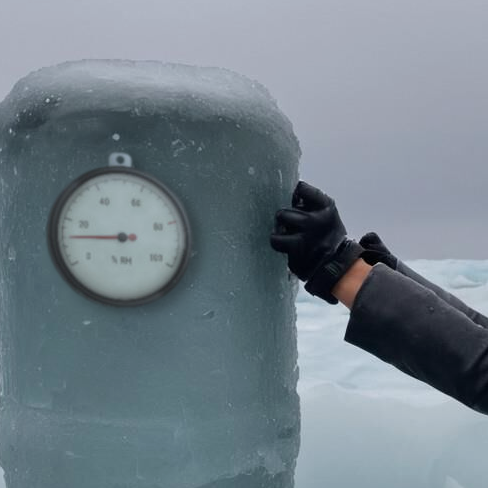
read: 12 %
